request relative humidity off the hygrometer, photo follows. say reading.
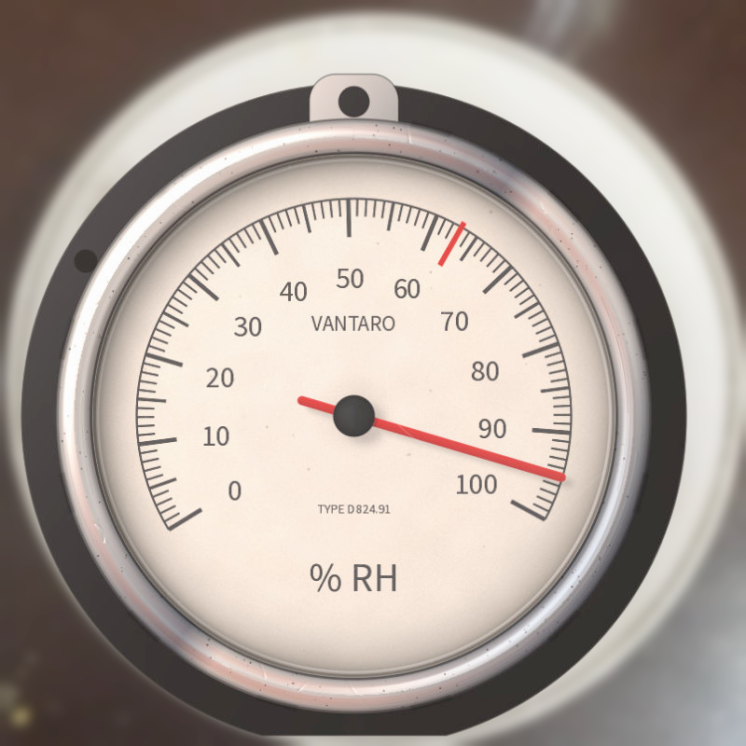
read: 95 %
